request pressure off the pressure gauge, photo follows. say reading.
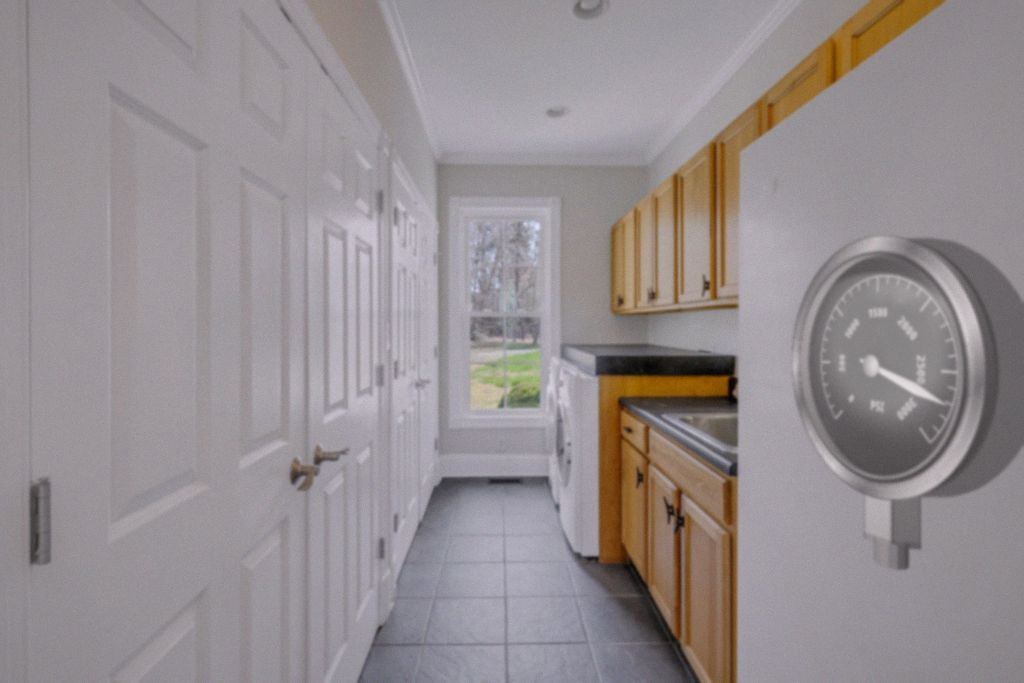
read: 2700 psi
